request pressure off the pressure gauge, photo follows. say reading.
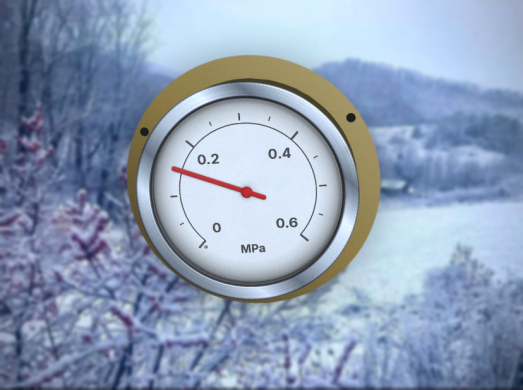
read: 0.15 MPa
